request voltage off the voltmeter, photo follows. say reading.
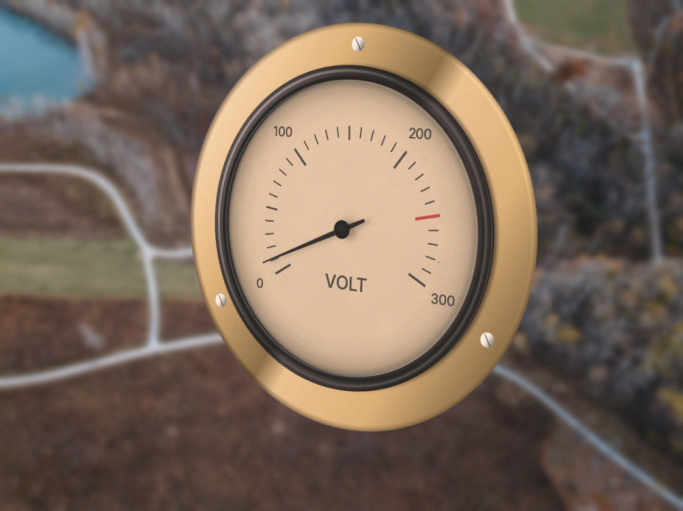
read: 10 V
